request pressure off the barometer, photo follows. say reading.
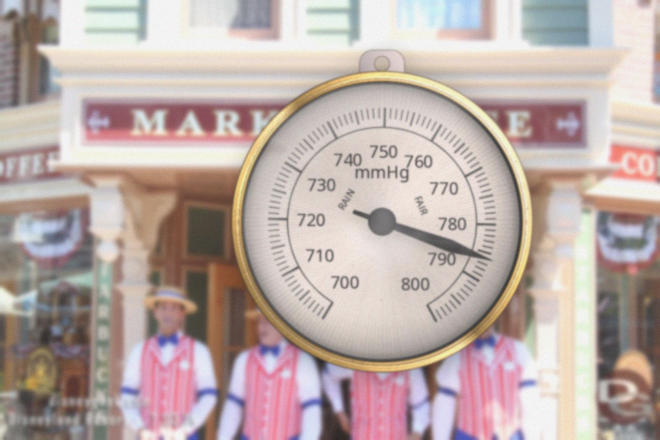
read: 786 mmHg
